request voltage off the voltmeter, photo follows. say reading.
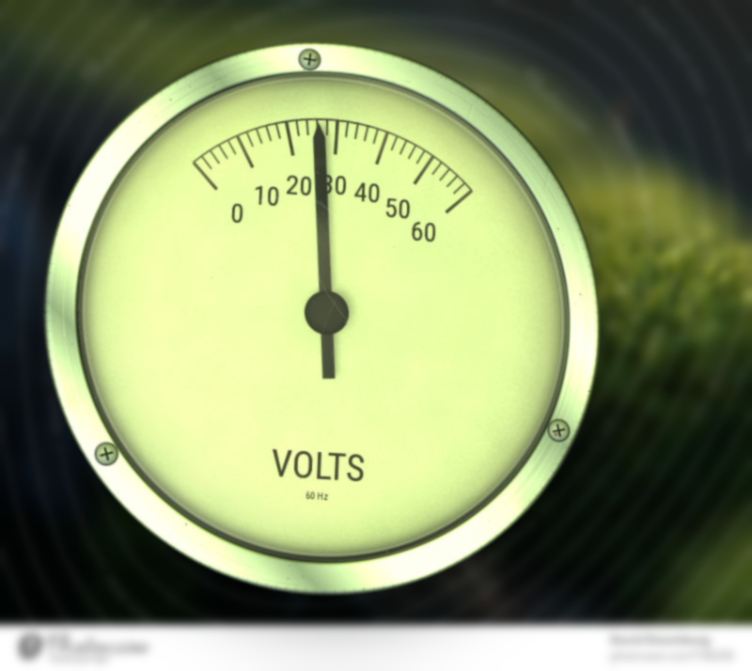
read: 26 V
